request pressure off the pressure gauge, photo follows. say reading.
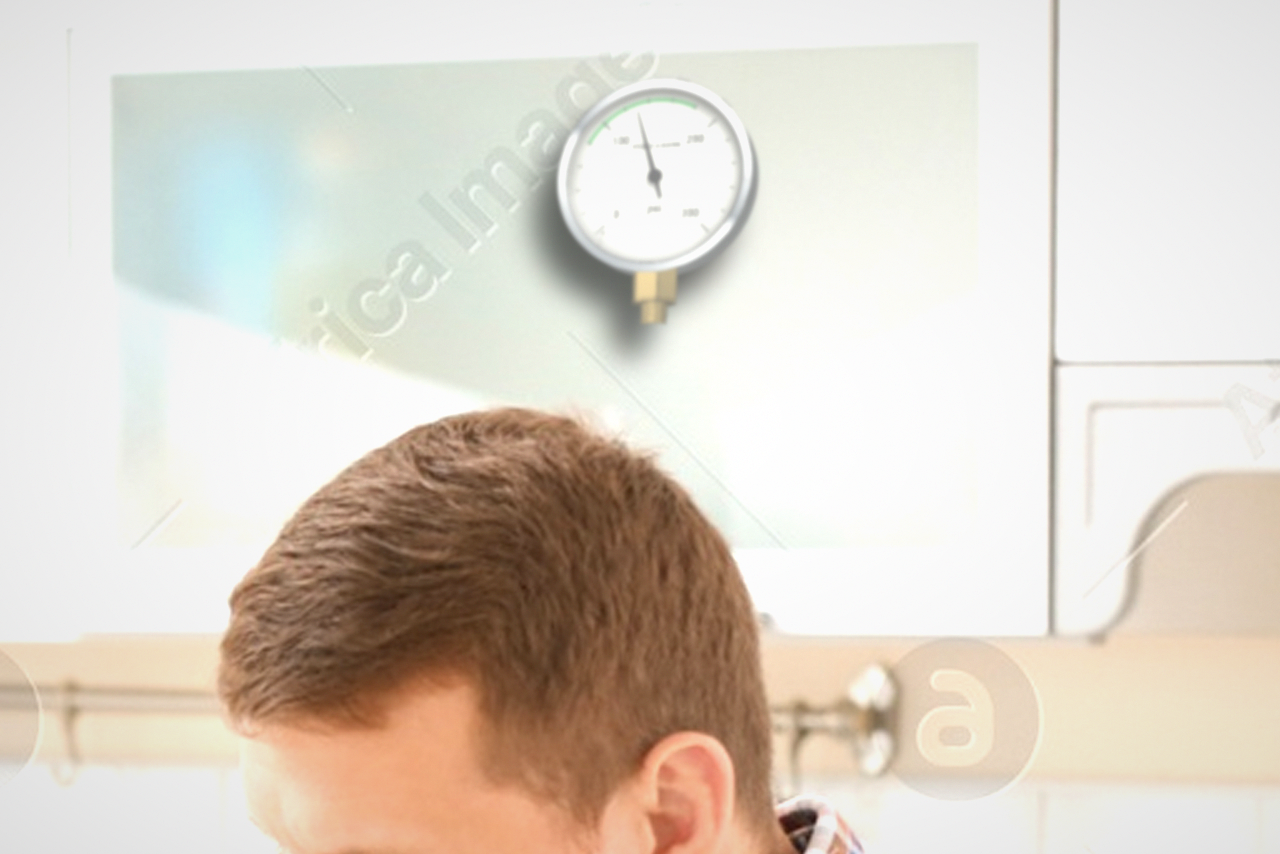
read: 130 psi
